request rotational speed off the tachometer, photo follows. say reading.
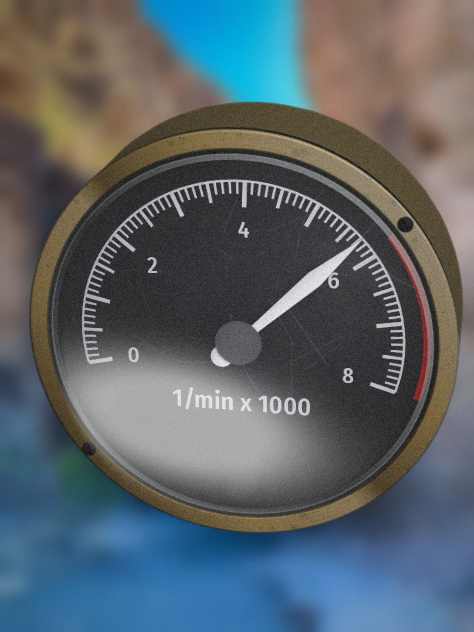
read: 5700 rpm
